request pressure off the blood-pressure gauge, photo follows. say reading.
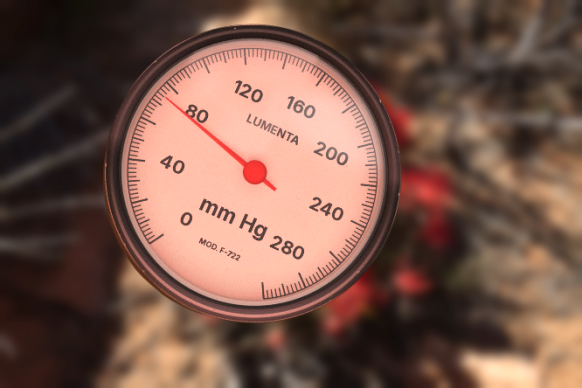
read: 74 mmHg
